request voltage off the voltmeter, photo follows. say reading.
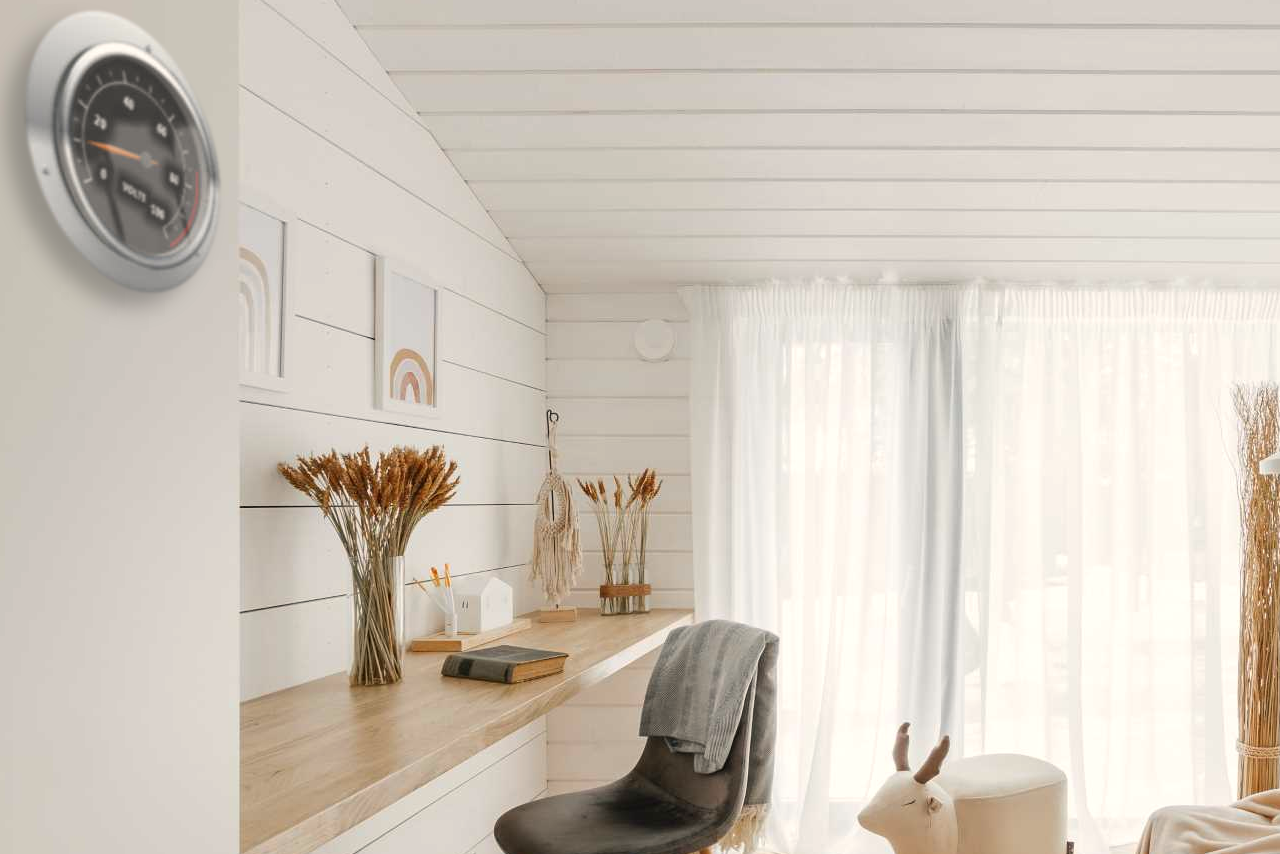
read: 10 V
